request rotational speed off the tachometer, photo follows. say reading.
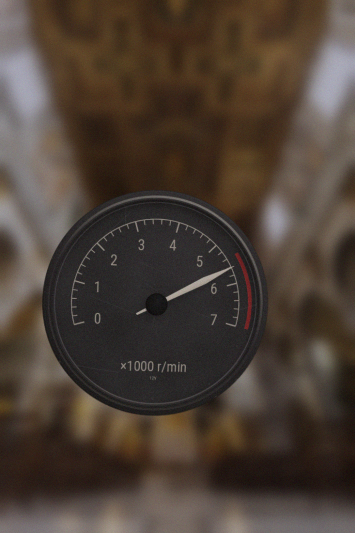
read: 5600 rpm
